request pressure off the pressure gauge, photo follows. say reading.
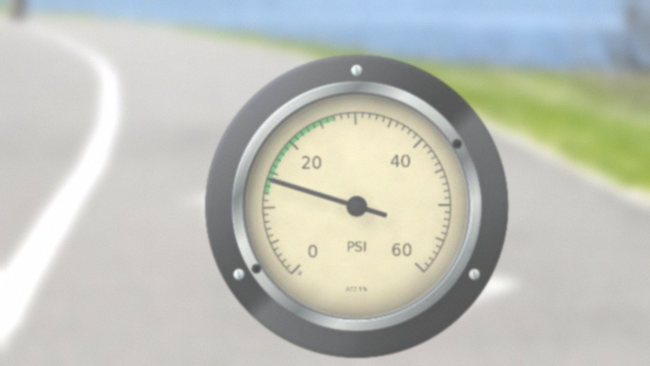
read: 14 psi
